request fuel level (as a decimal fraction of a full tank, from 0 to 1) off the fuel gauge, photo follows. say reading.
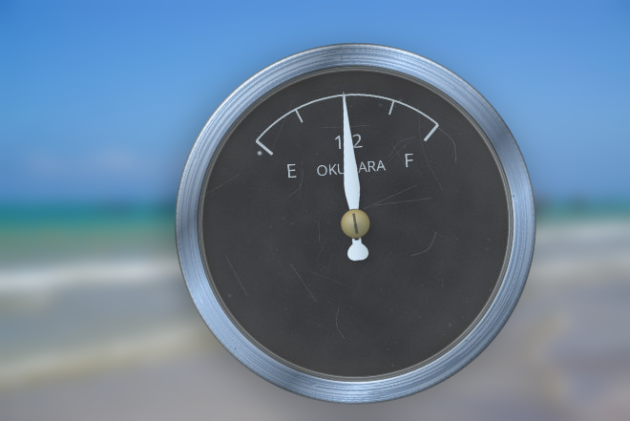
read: 0.5
